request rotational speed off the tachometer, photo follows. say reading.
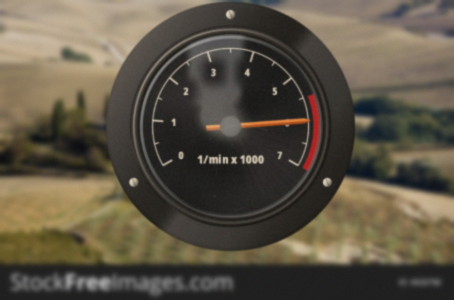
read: 6000 rpm
